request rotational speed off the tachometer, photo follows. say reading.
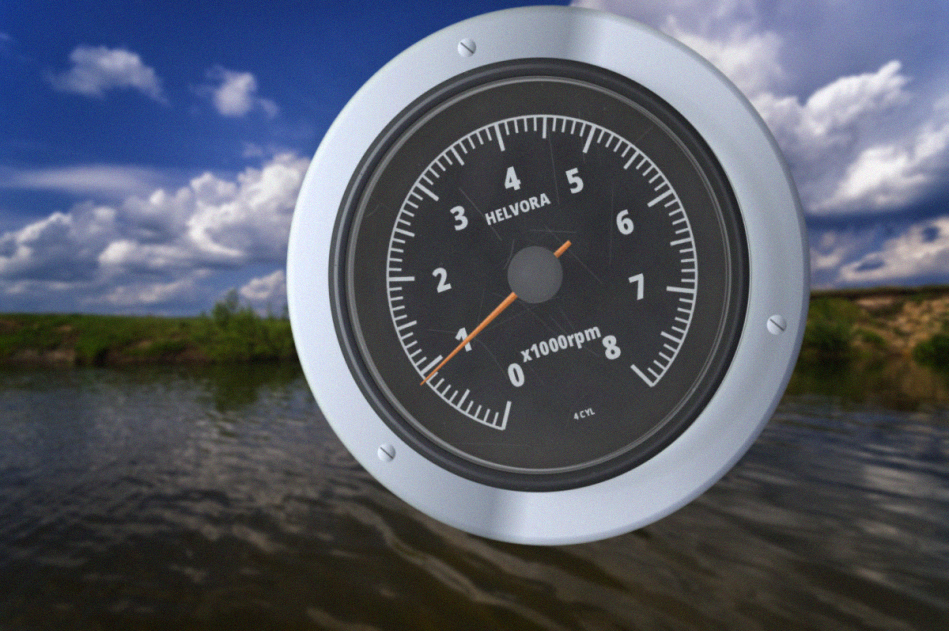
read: 900 rpm
